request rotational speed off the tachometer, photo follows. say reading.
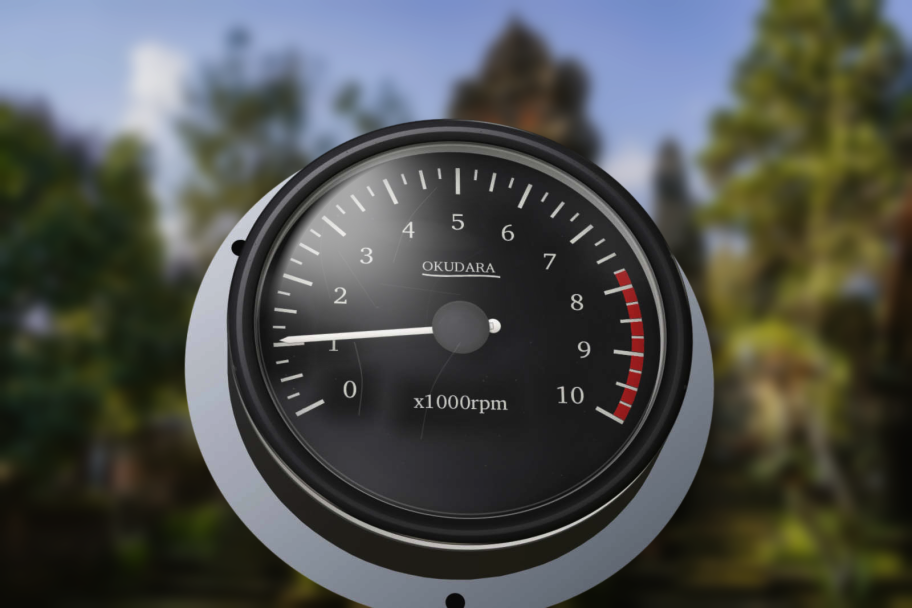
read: 1000 rpm
